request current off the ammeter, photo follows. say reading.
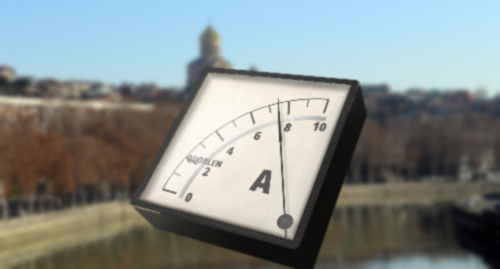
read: 7.5 A
